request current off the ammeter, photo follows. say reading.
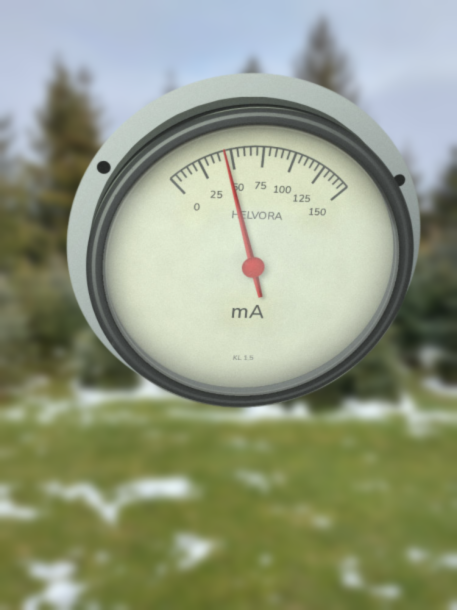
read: 45 mA
